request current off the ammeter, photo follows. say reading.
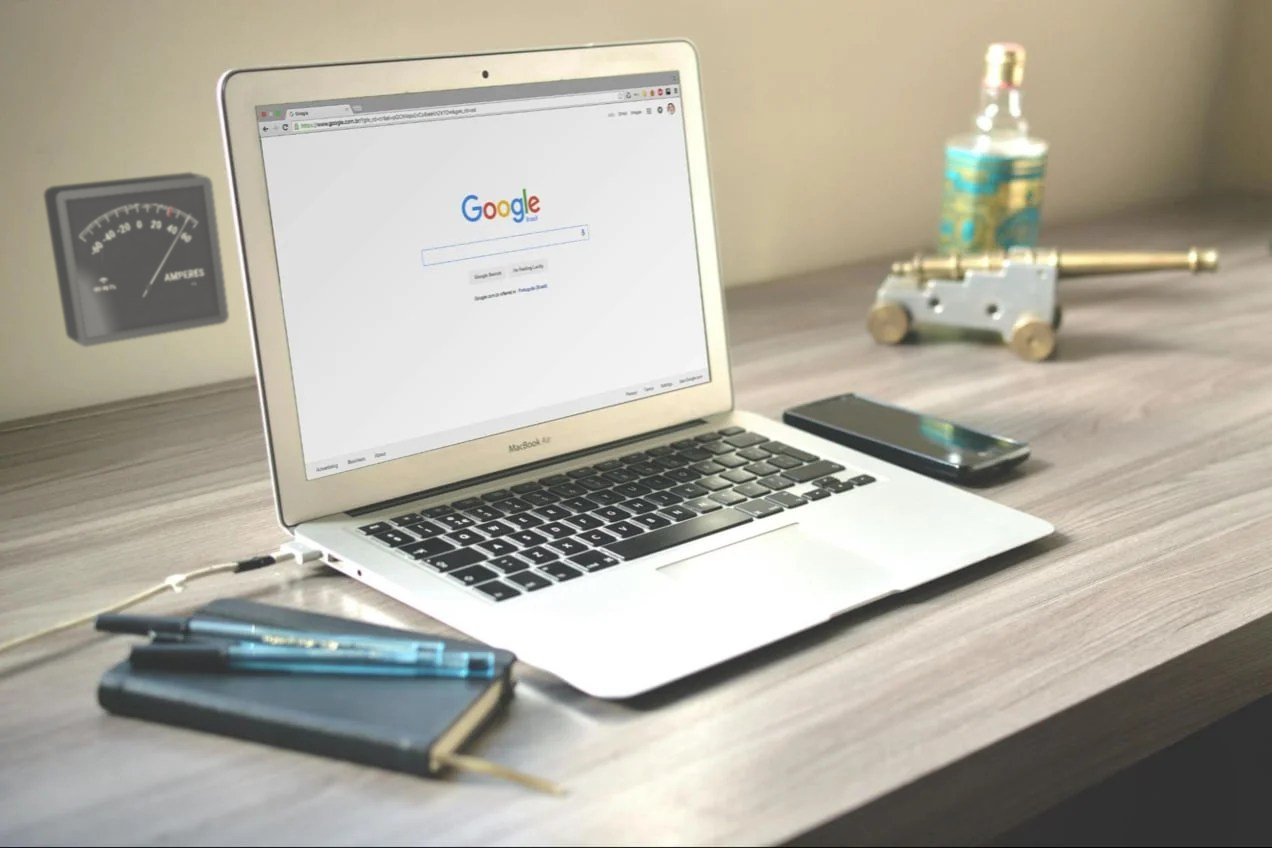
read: 50 A
